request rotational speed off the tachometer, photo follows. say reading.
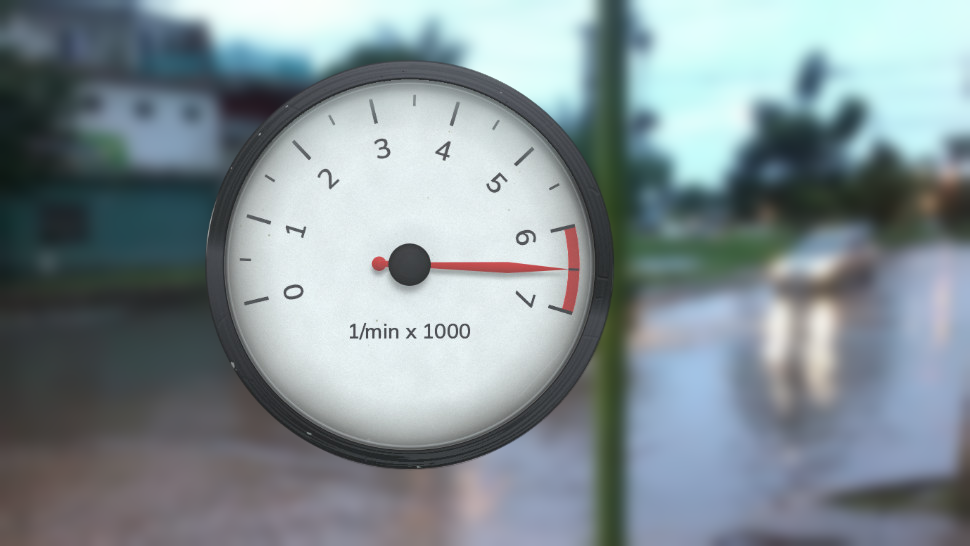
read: 6500 rpm
